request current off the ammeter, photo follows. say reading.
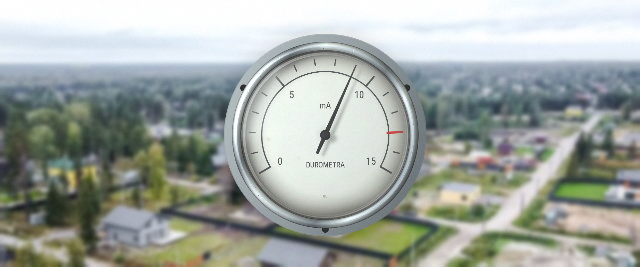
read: 9 mA
